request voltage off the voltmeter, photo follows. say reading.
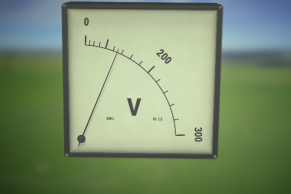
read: 130 V
